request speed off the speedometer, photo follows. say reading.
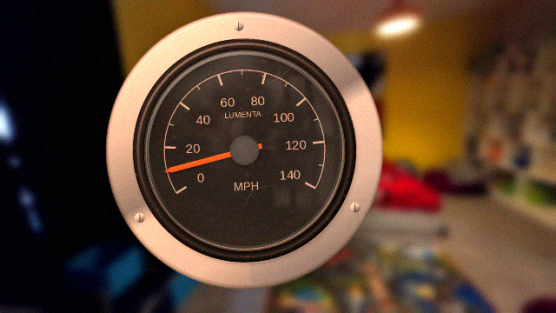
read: 10 mph
